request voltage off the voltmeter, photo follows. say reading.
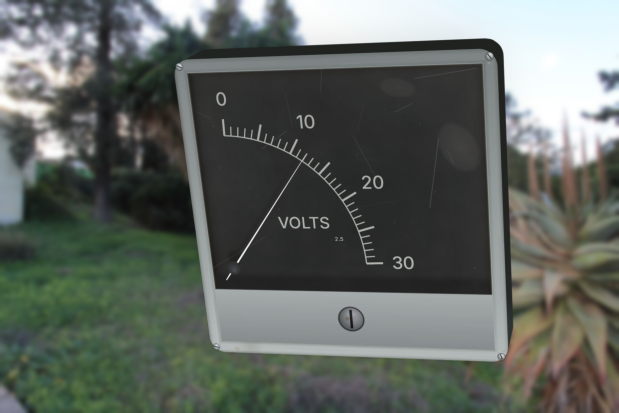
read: 12 V
